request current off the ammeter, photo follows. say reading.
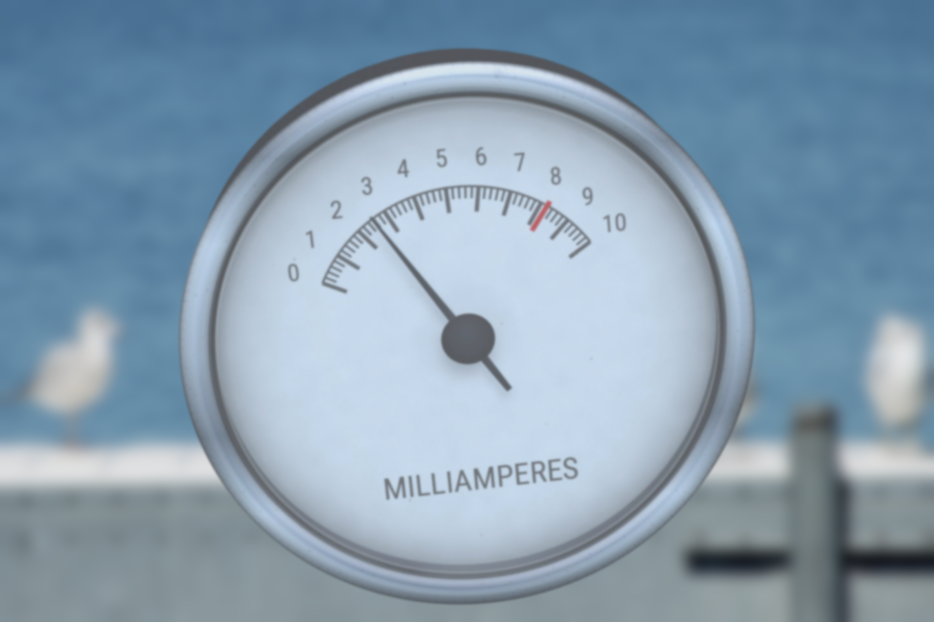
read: 2.6 mA
